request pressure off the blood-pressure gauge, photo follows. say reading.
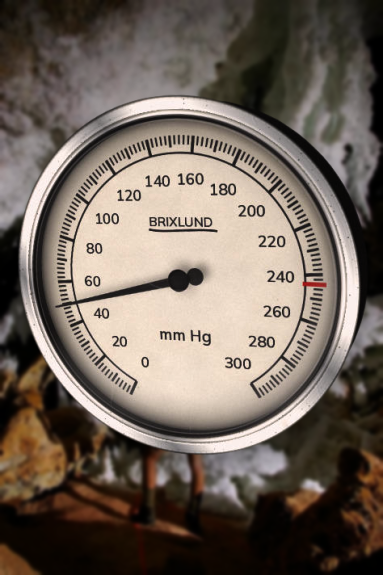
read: 50 mmHg
